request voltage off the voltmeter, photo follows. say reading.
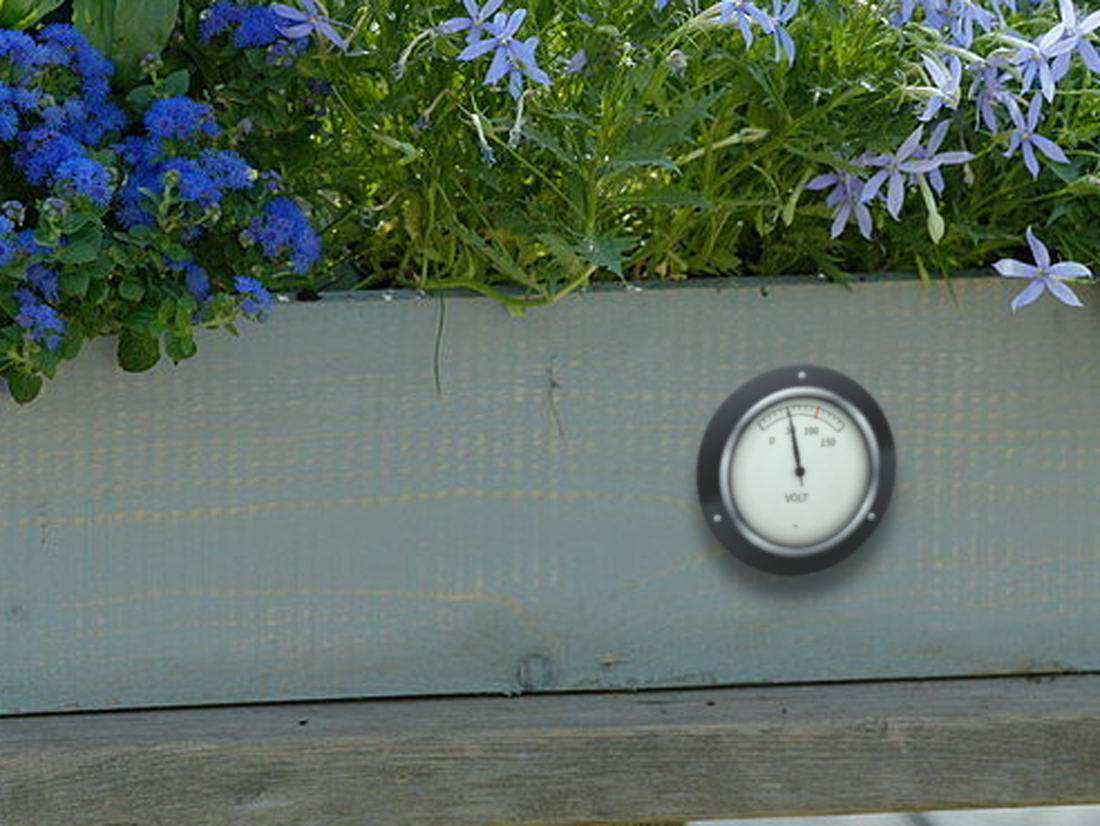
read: 50 V
